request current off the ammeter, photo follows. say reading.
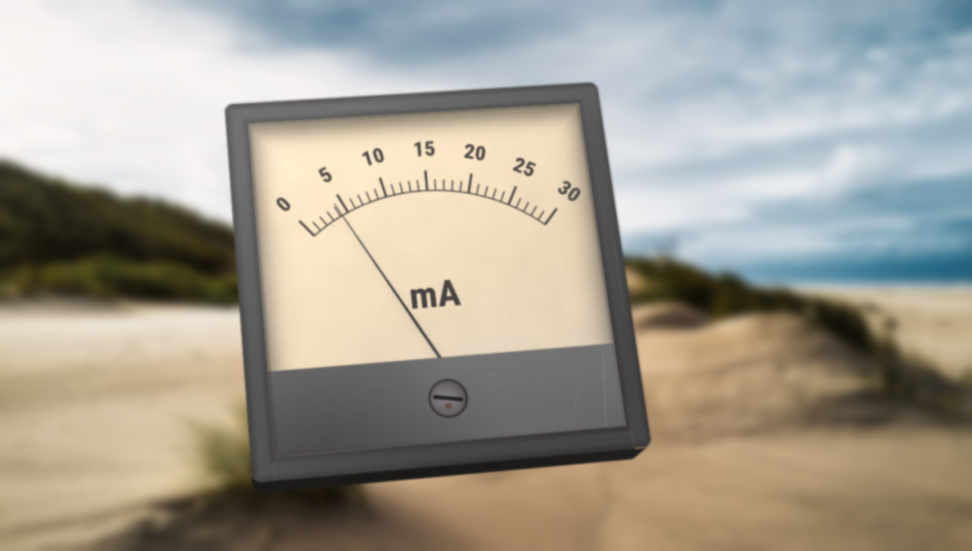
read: 4 mA
